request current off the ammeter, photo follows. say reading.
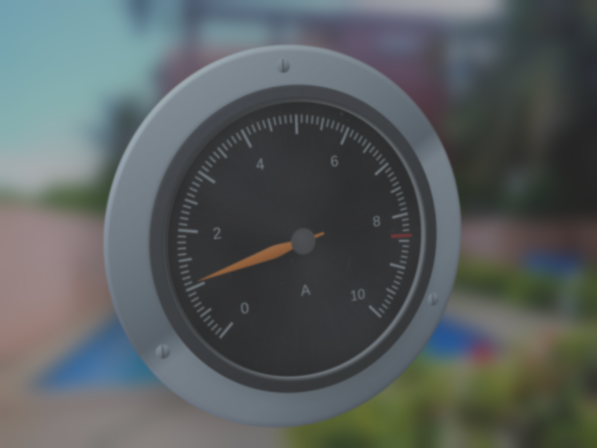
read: 1.1 A
